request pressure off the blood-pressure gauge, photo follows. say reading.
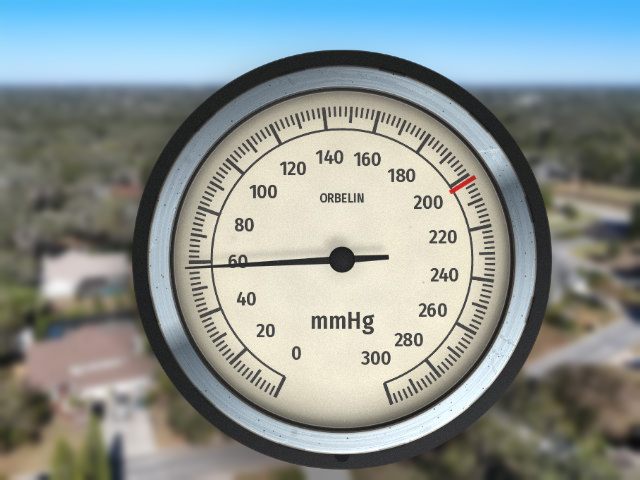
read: 58 mmHg
